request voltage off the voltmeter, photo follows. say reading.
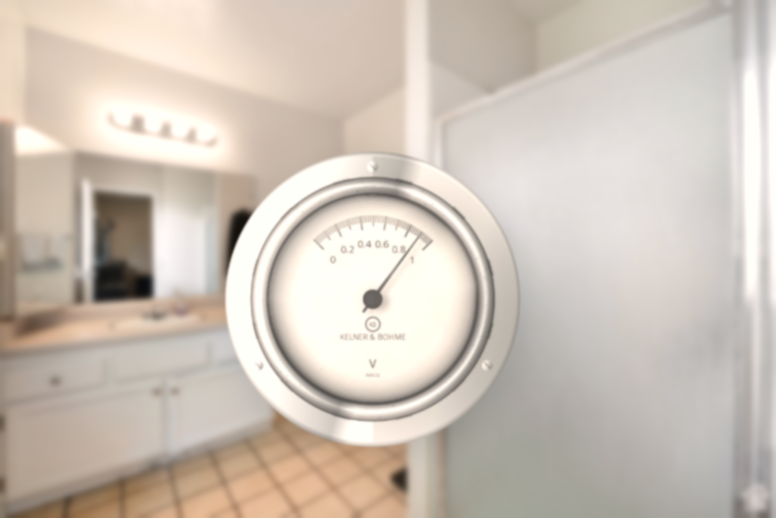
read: 0.9 V
